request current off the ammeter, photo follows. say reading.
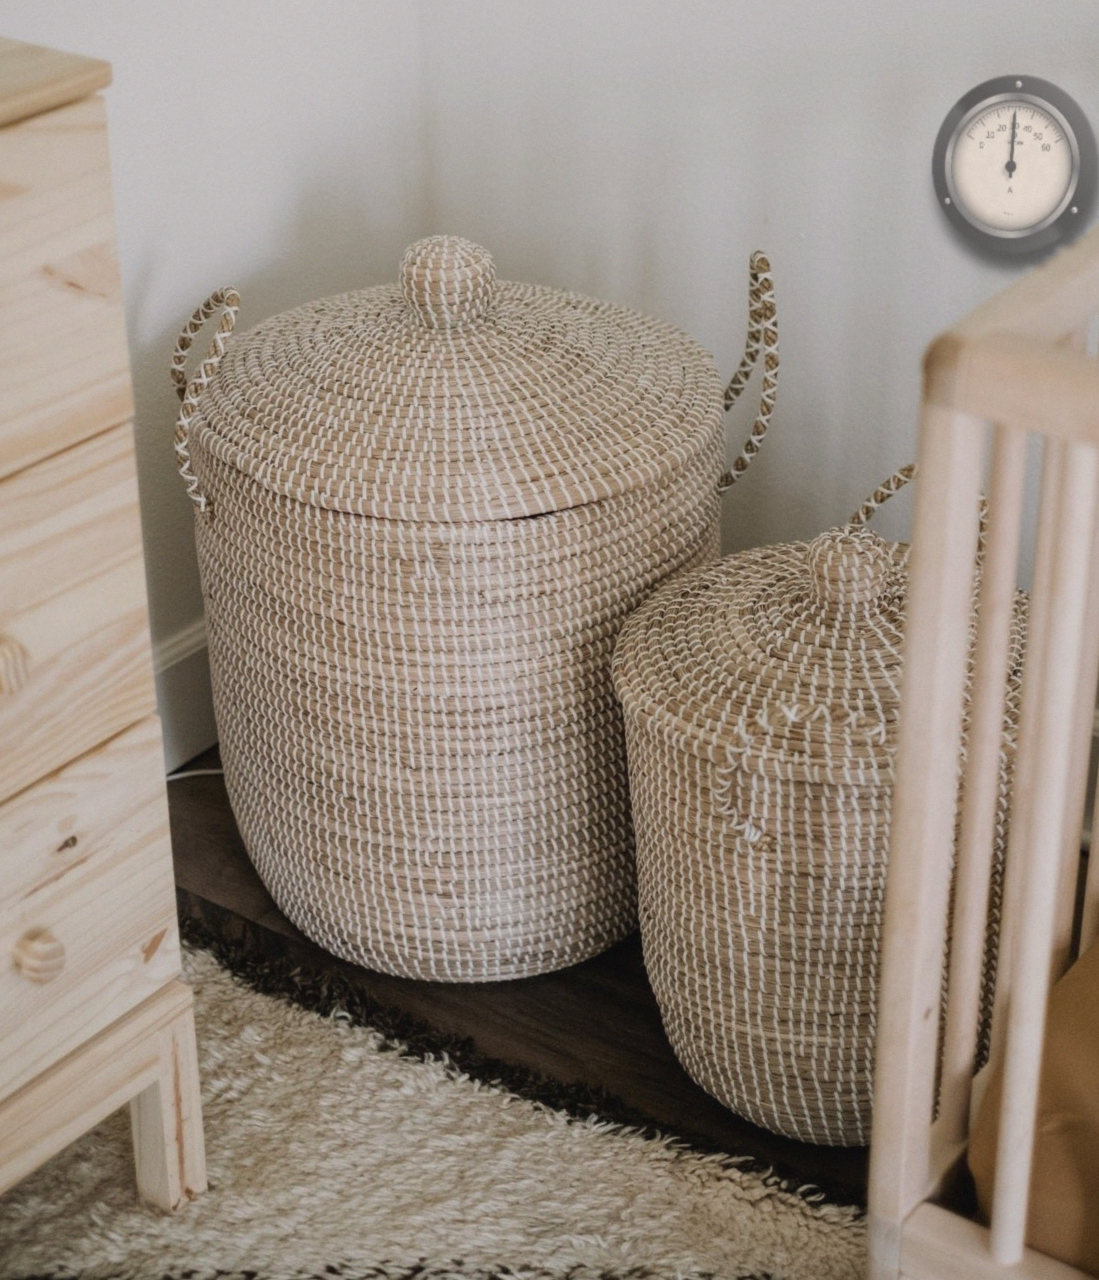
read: 30 A
